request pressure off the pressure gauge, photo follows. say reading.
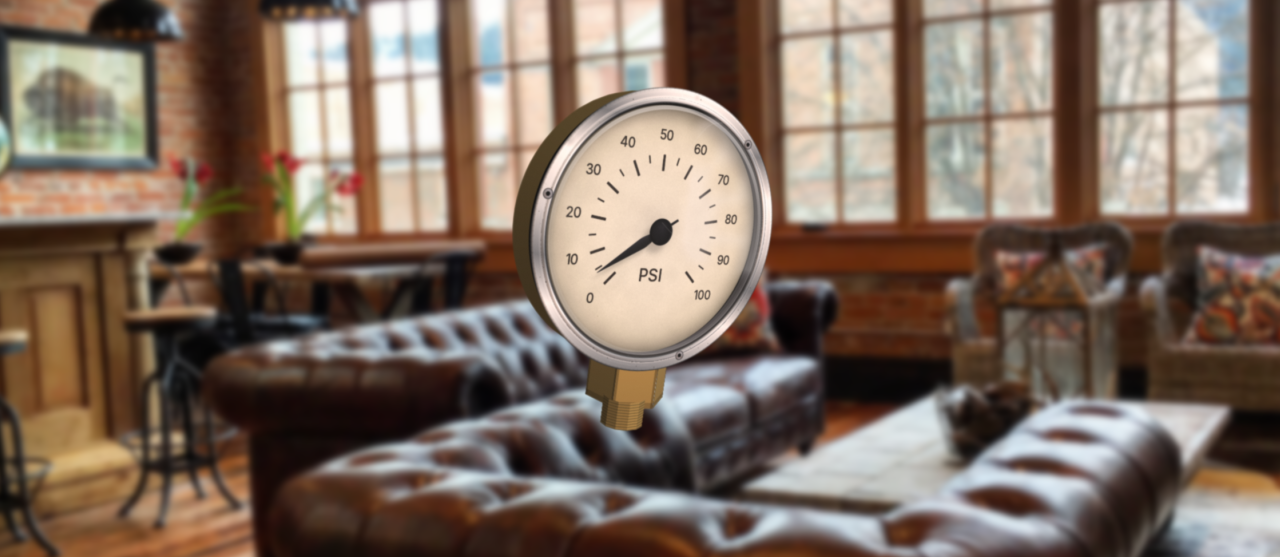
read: 5 psi
